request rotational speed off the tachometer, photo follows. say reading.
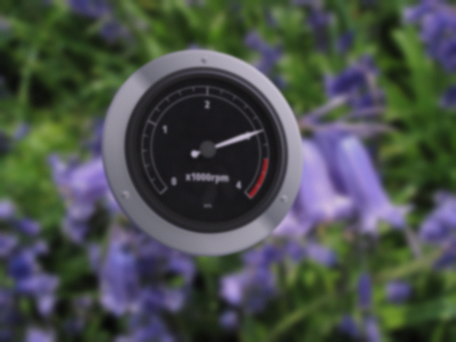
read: 3000 rpm
